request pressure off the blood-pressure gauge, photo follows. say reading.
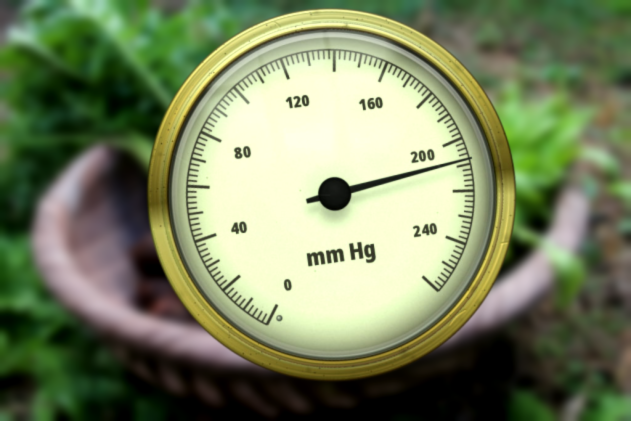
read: 208 mmHg
